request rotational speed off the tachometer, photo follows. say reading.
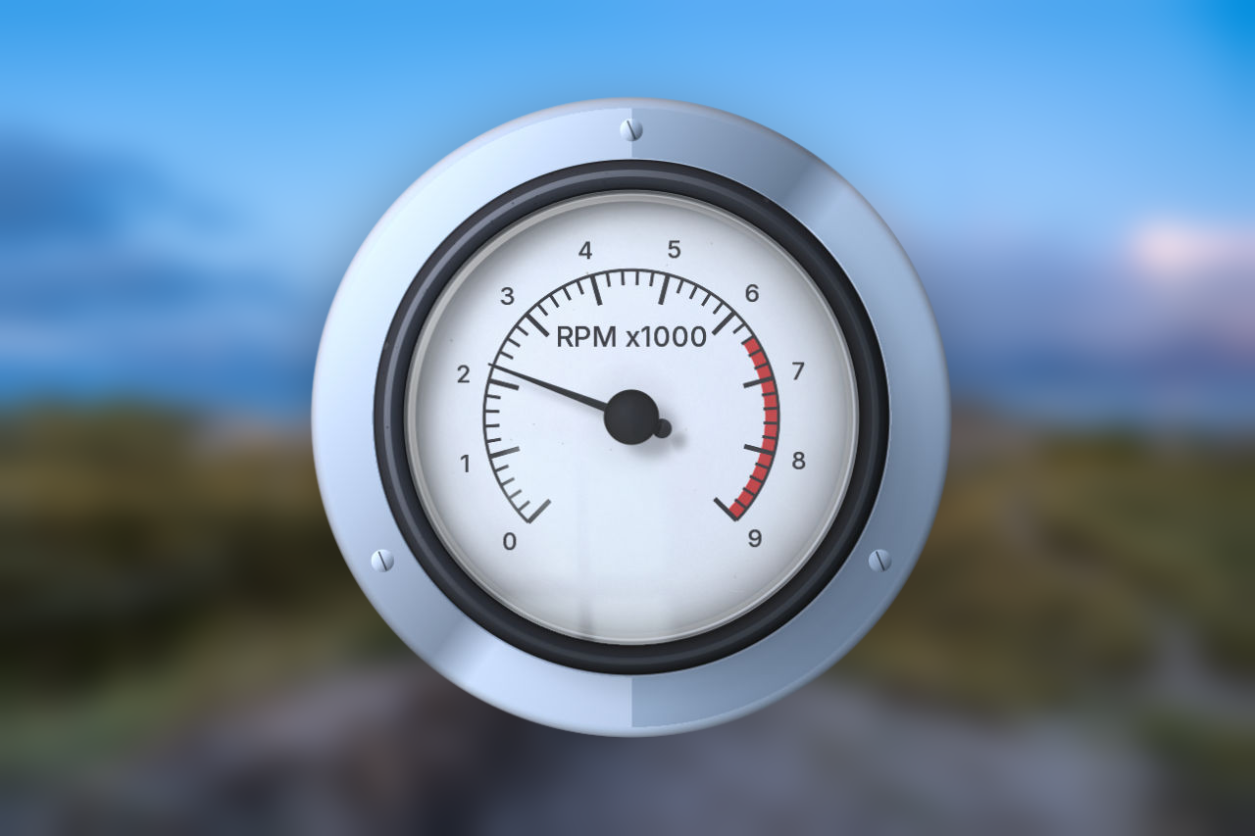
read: 2200 rpm
